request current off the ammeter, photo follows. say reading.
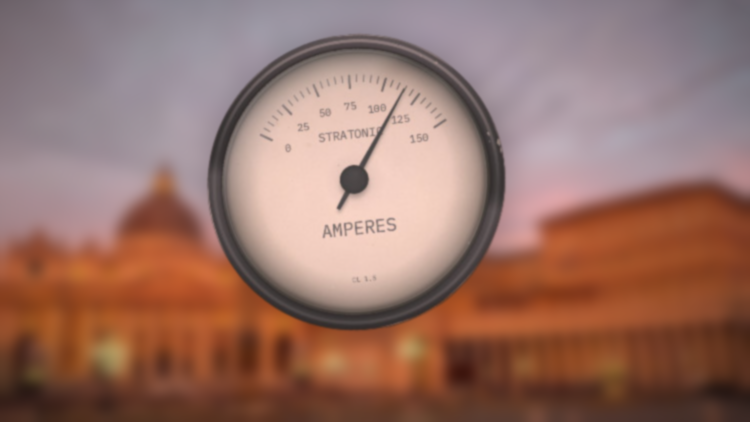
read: 115 A
